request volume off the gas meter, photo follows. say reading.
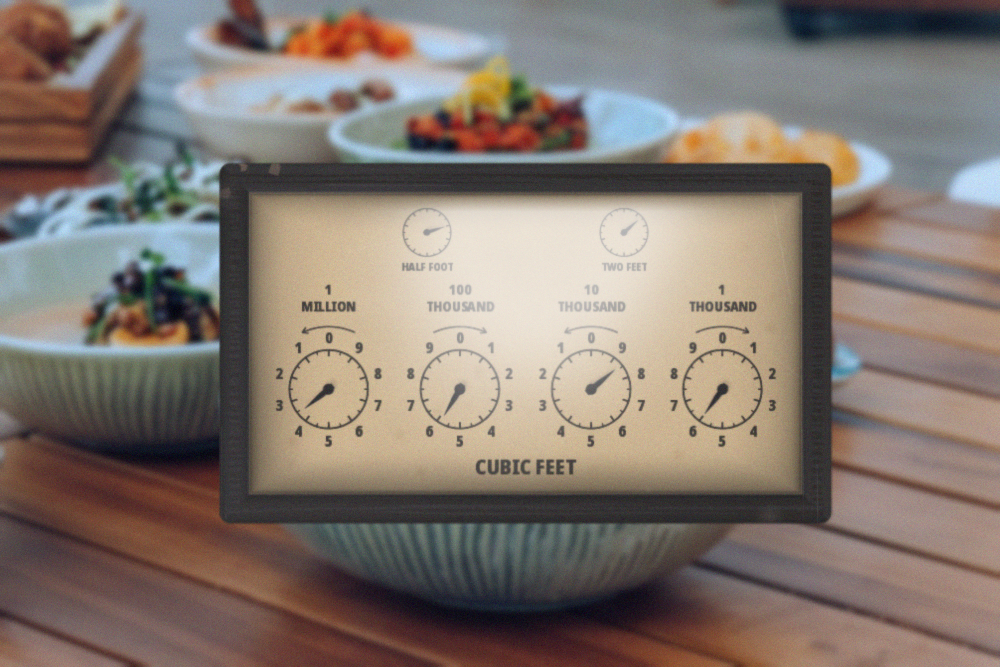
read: 358600 ft³
